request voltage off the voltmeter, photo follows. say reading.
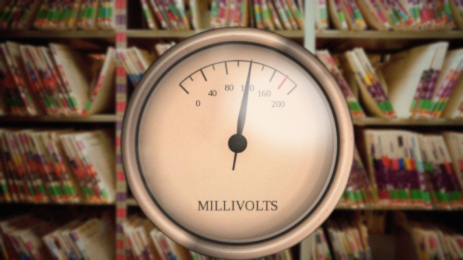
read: 120 mV
